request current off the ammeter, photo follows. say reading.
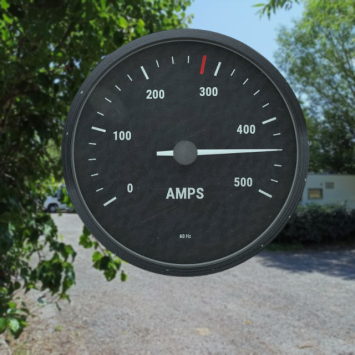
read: 440 A
